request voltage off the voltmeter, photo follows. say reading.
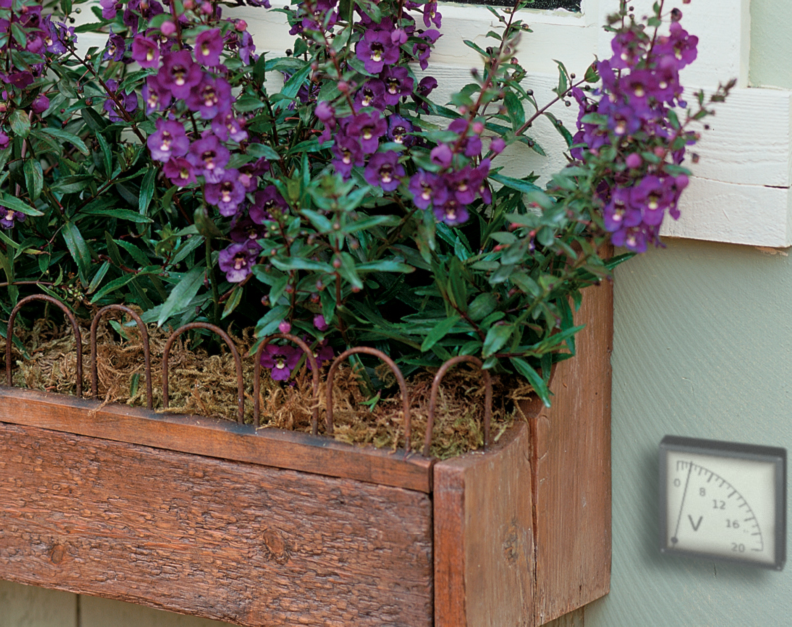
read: 4 V
